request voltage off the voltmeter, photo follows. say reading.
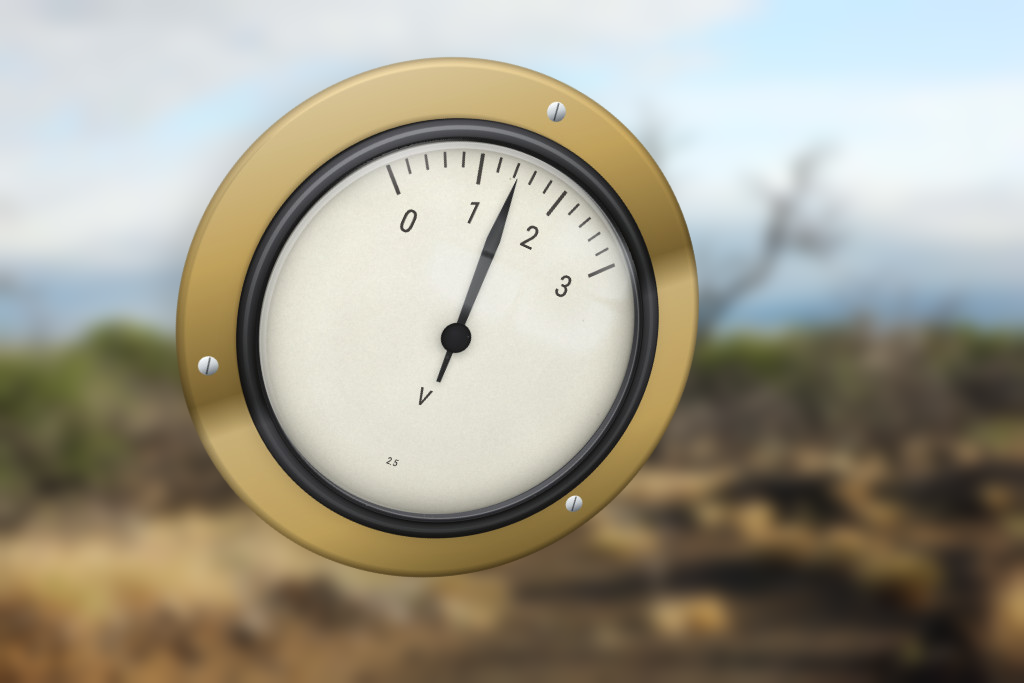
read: 1.4 V
